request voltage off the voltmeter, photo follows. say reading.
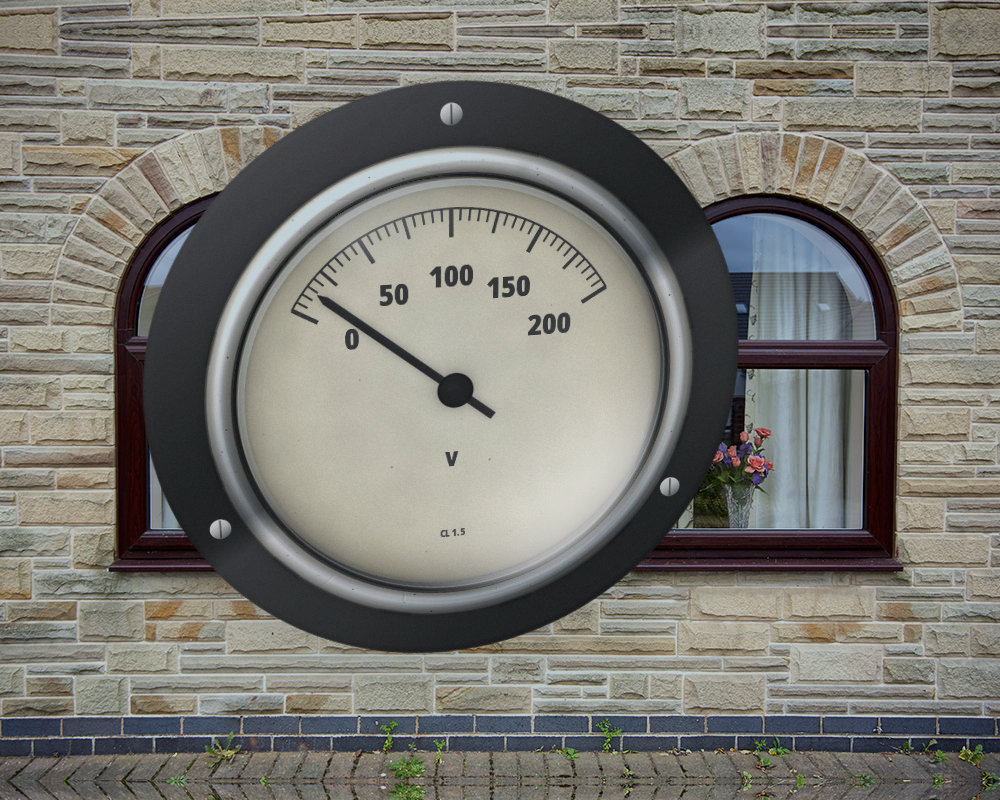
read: 15 V
